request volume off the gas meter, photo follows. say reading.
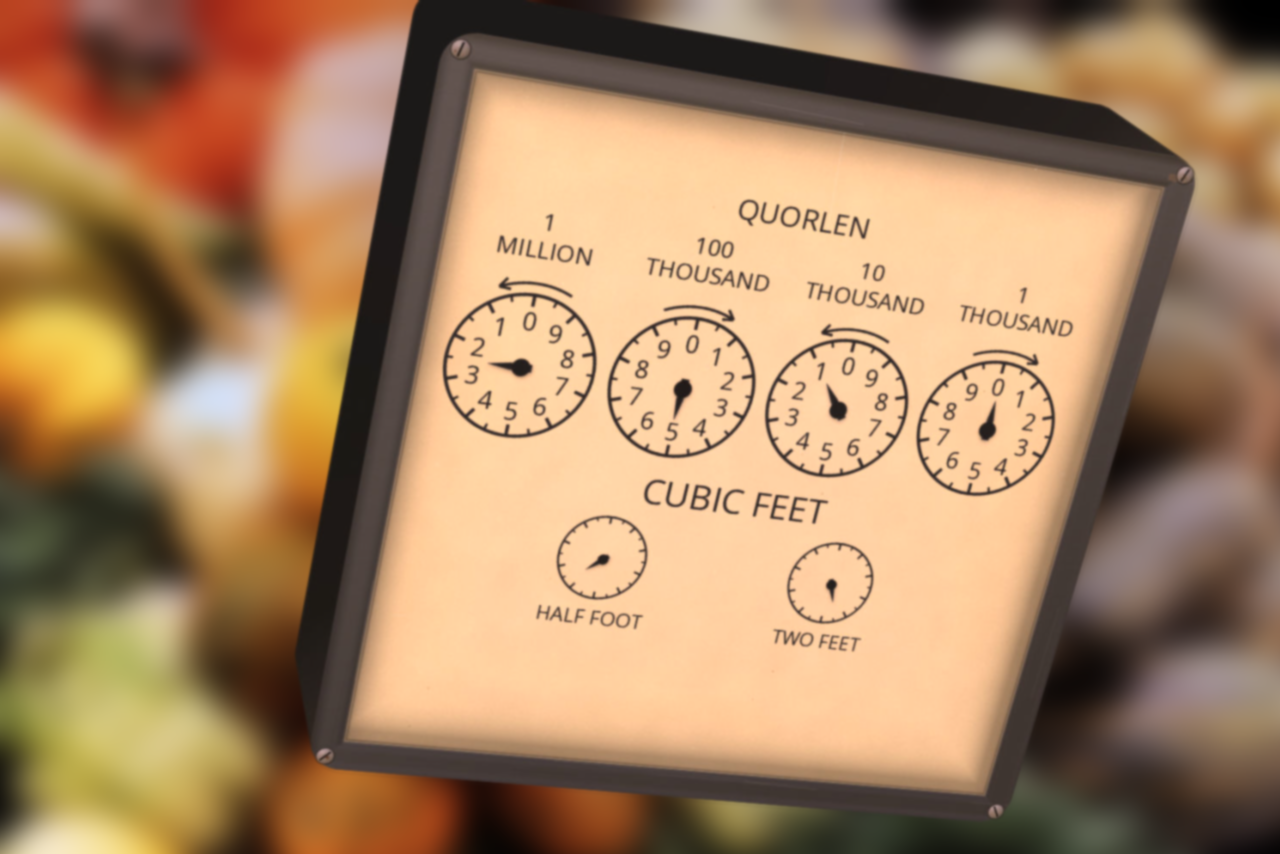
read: 251000 ft³
